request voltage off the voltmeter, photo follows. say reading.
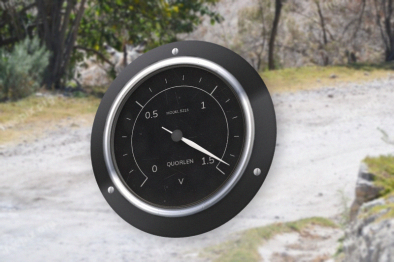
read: 1.45 V
